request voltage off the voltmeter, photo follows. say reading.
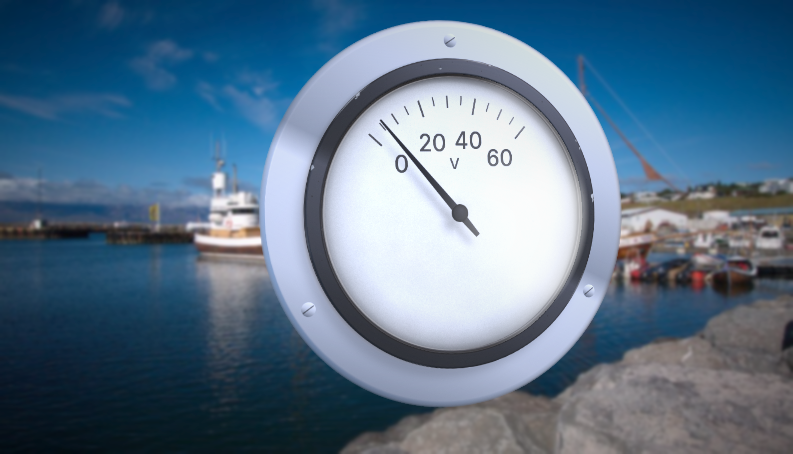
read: 5 V
